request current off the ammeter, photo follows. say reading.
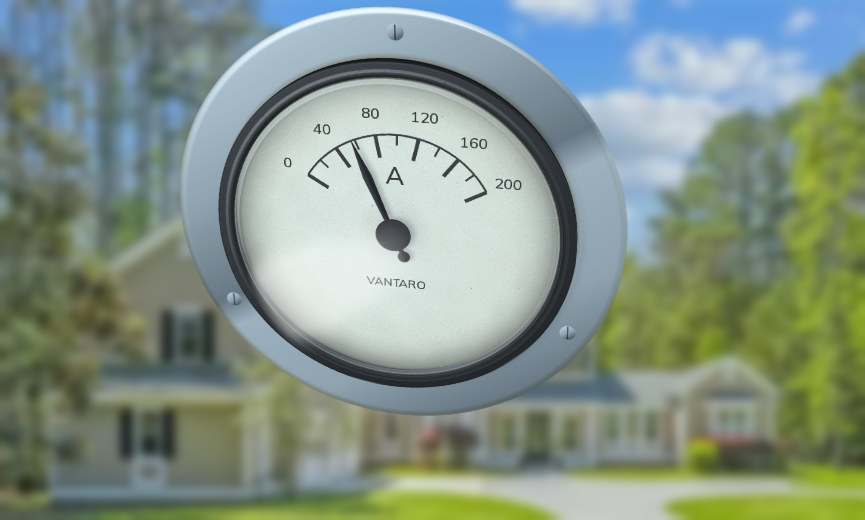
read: 60 A
